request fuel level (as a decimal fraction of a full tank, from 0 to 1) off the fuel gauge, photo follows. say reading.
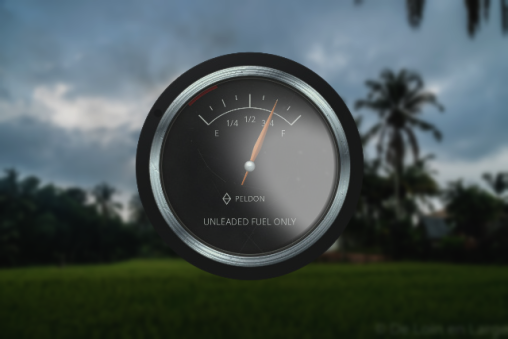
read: 0.75
